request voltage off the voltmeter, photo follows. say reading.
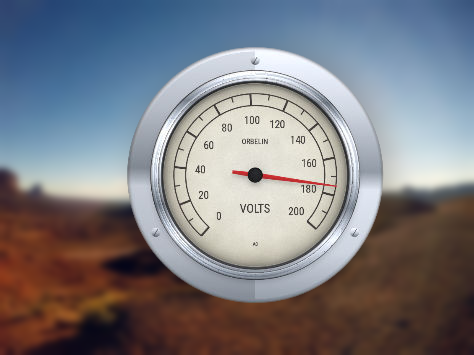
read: 175 V
